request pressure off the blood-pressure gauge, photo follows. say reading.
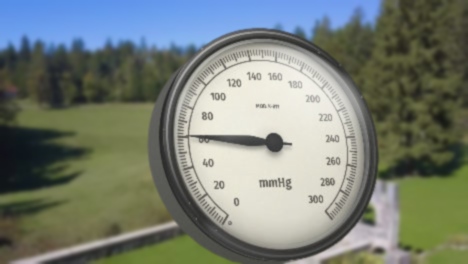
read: 60 mmHg
